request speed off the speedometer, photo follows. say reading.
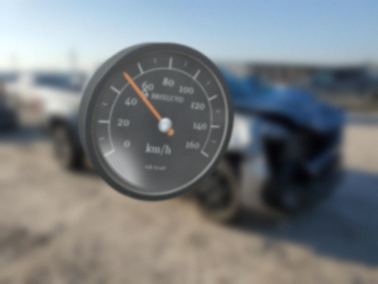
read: 50 km/h
